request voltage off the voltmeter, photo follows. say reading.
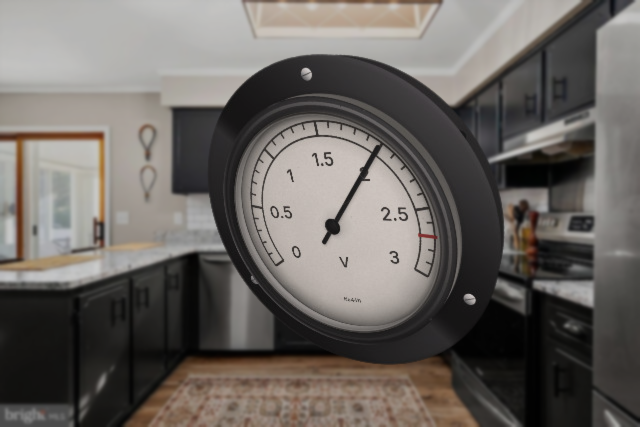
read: 2 V
